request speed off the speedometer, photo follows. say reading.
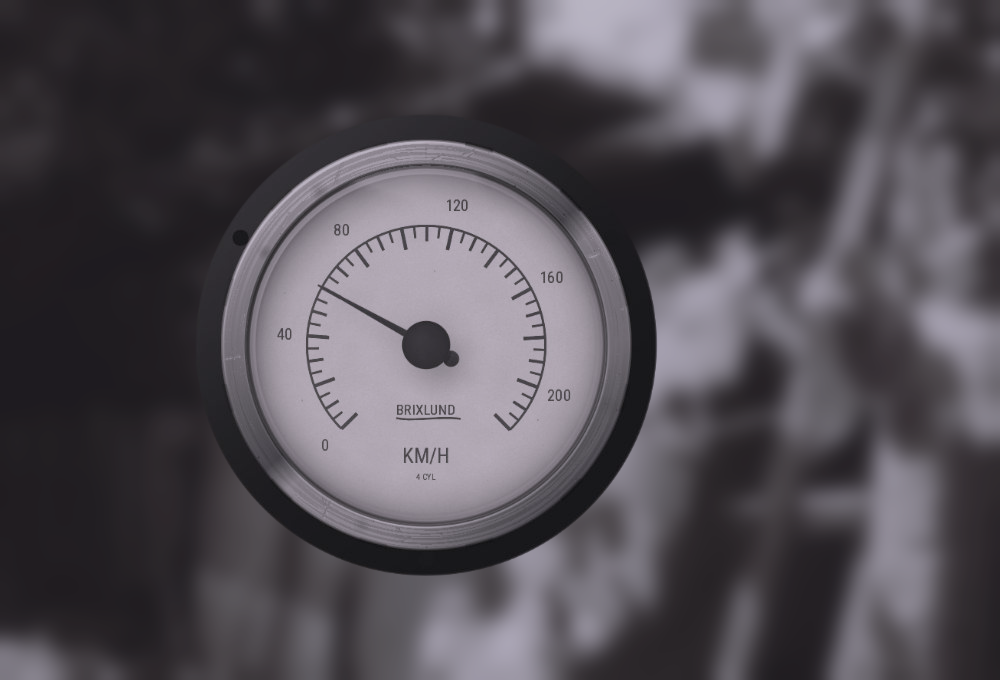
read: 60 km/h
